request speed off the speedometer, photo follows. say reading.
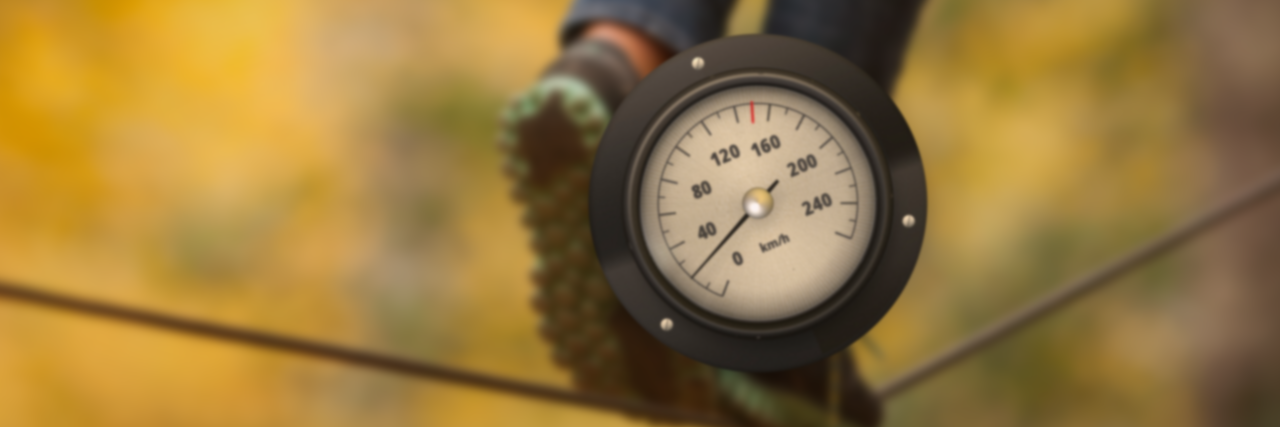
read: 20 km/h
